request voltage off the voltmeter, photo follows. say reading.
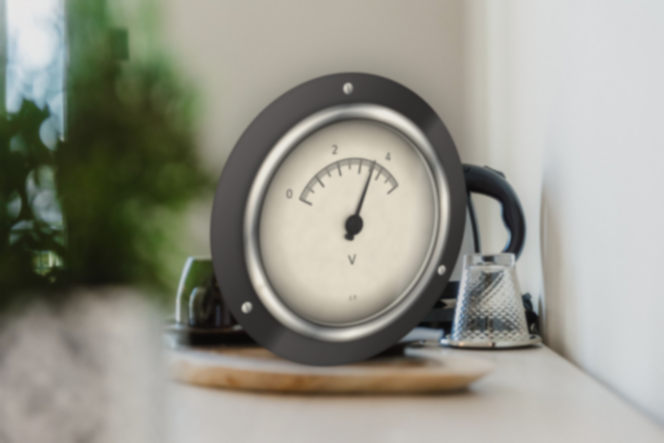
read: 3.5 V
